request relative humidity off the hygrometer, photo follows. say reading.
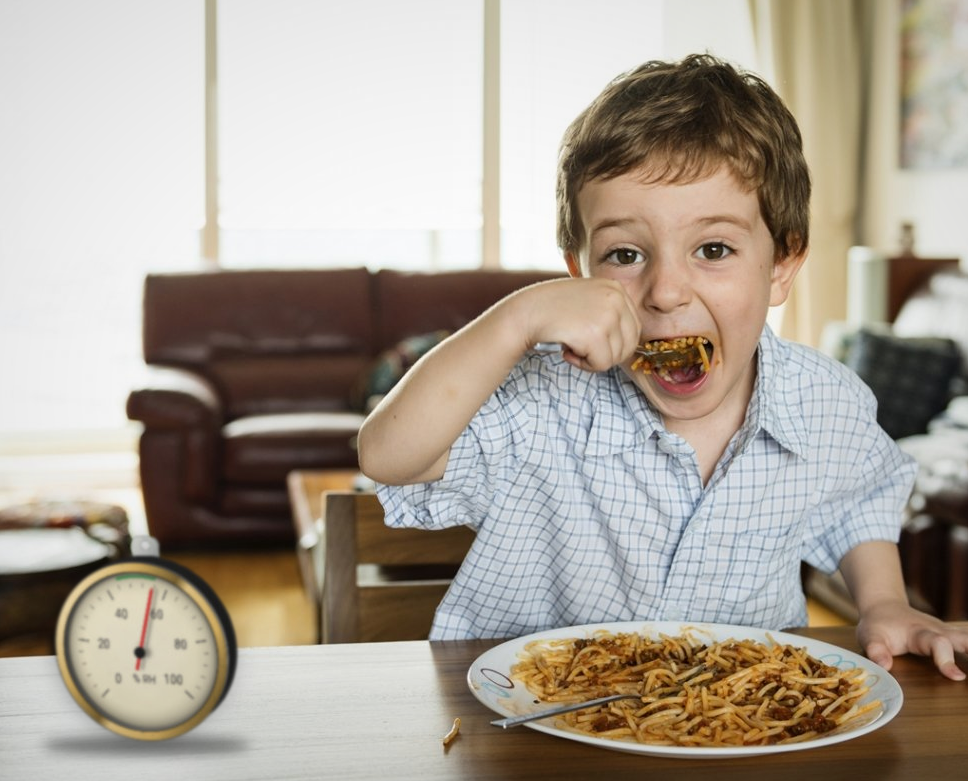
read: 56 %
